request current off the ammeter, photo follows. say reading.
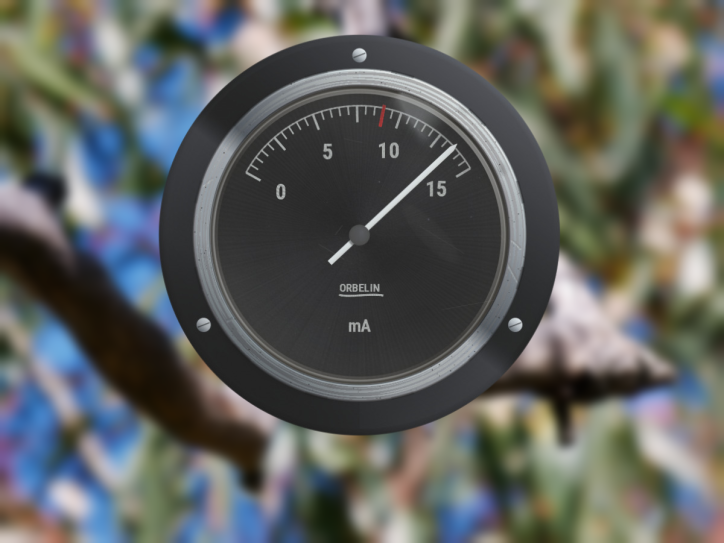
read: 13.5 mA
